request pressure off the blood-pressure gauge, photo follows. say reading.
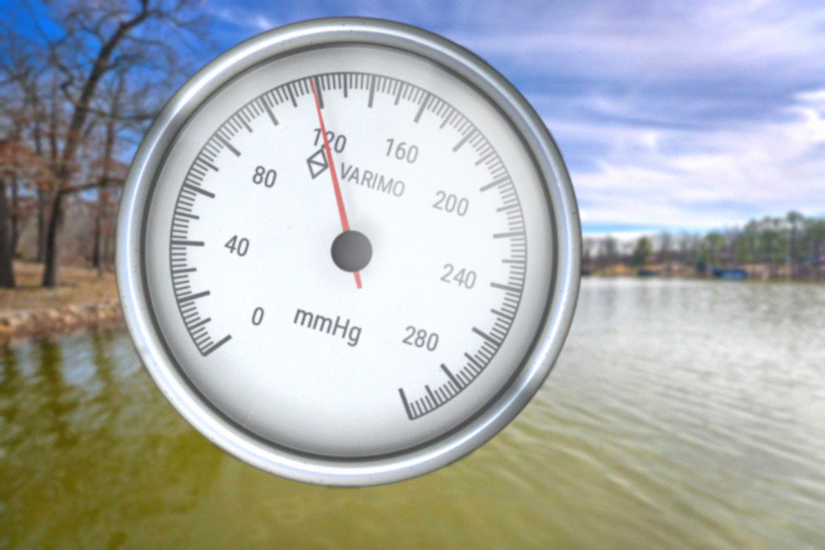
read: 118 mmHg
